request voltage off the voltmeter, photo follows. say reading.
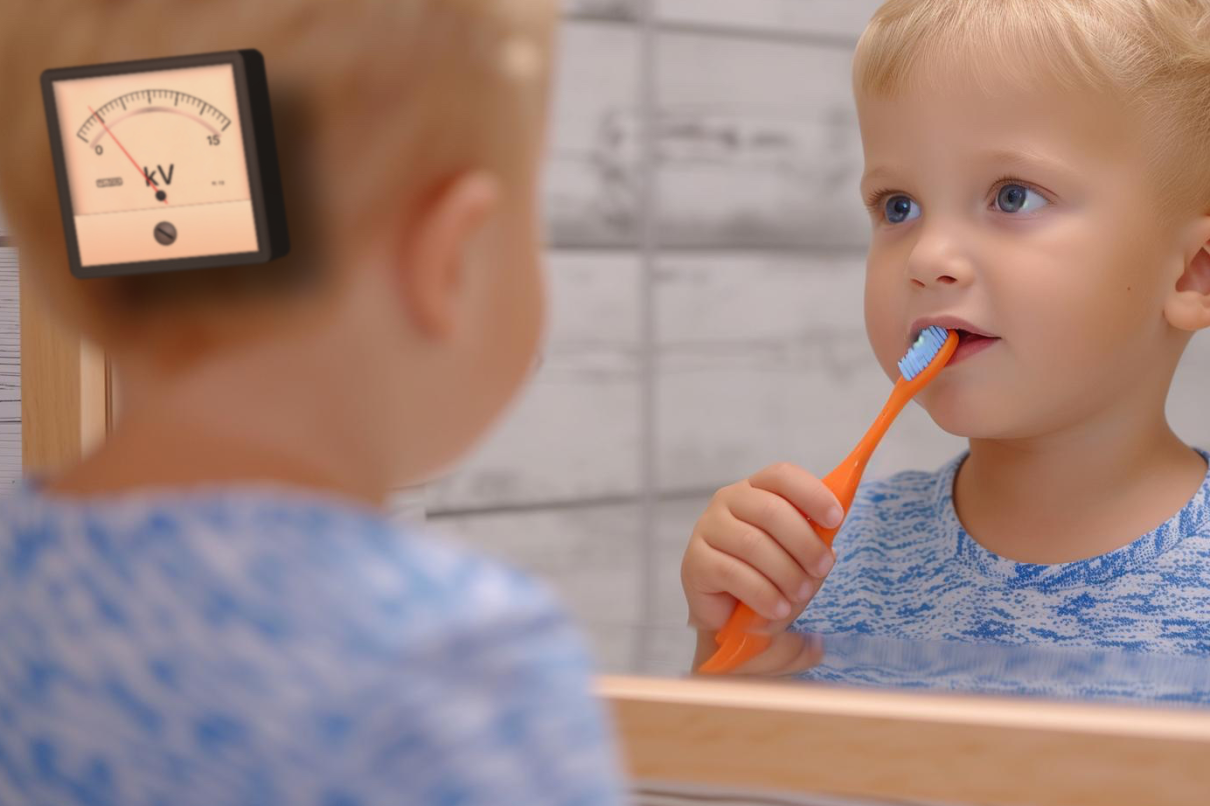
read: 2.5 kV
